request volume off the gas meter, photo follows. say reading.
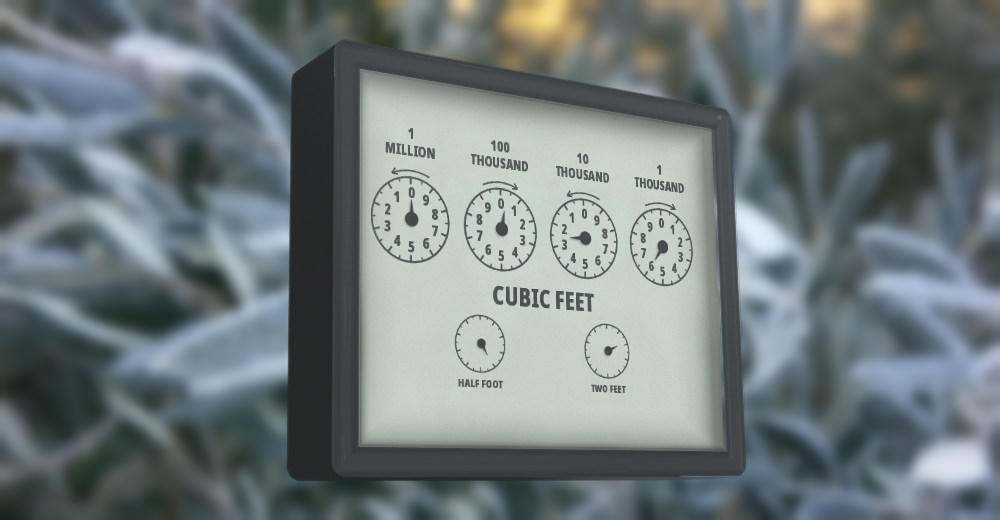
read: 2600 ft³
